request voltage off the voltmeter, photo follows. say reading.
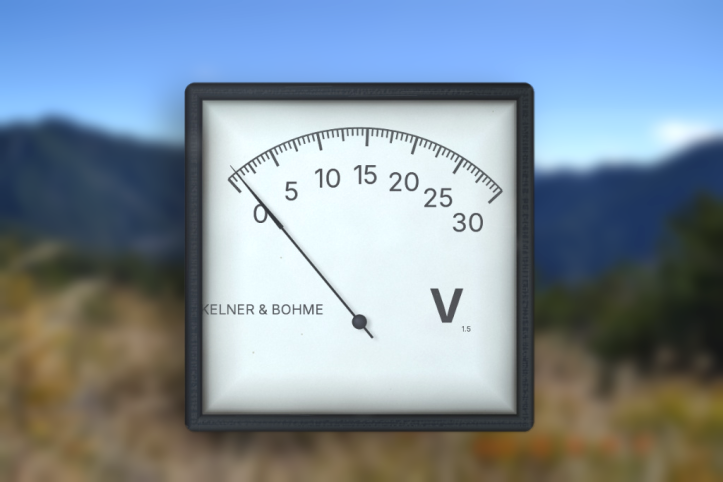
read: 1 V
